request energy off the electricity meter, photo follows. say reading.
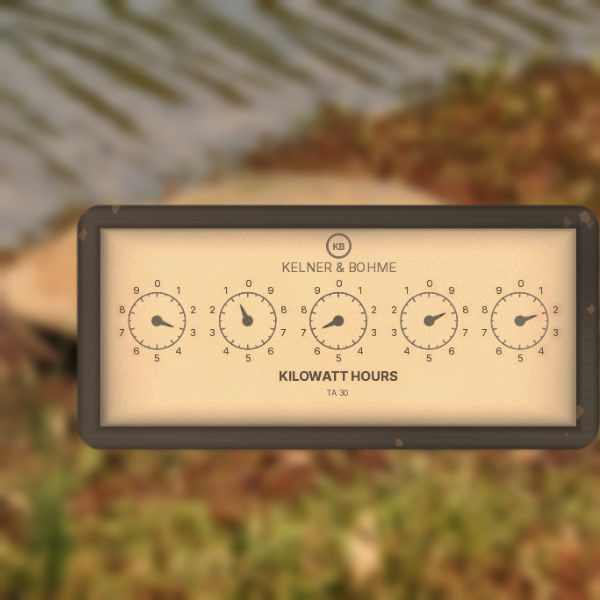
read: 30682 kWh
